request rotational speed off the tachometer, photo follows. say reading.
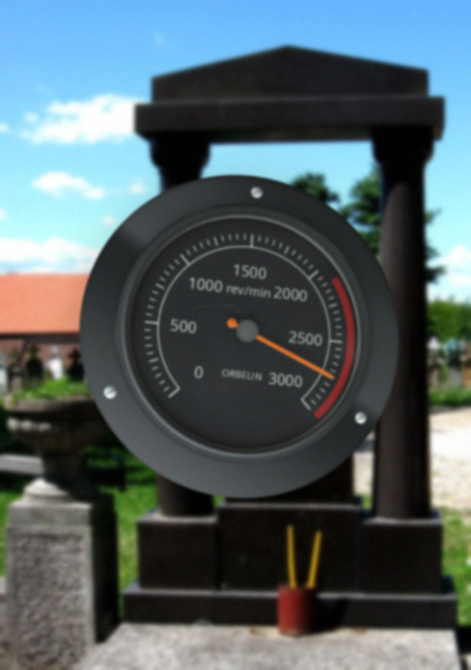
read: 2750 rpm
